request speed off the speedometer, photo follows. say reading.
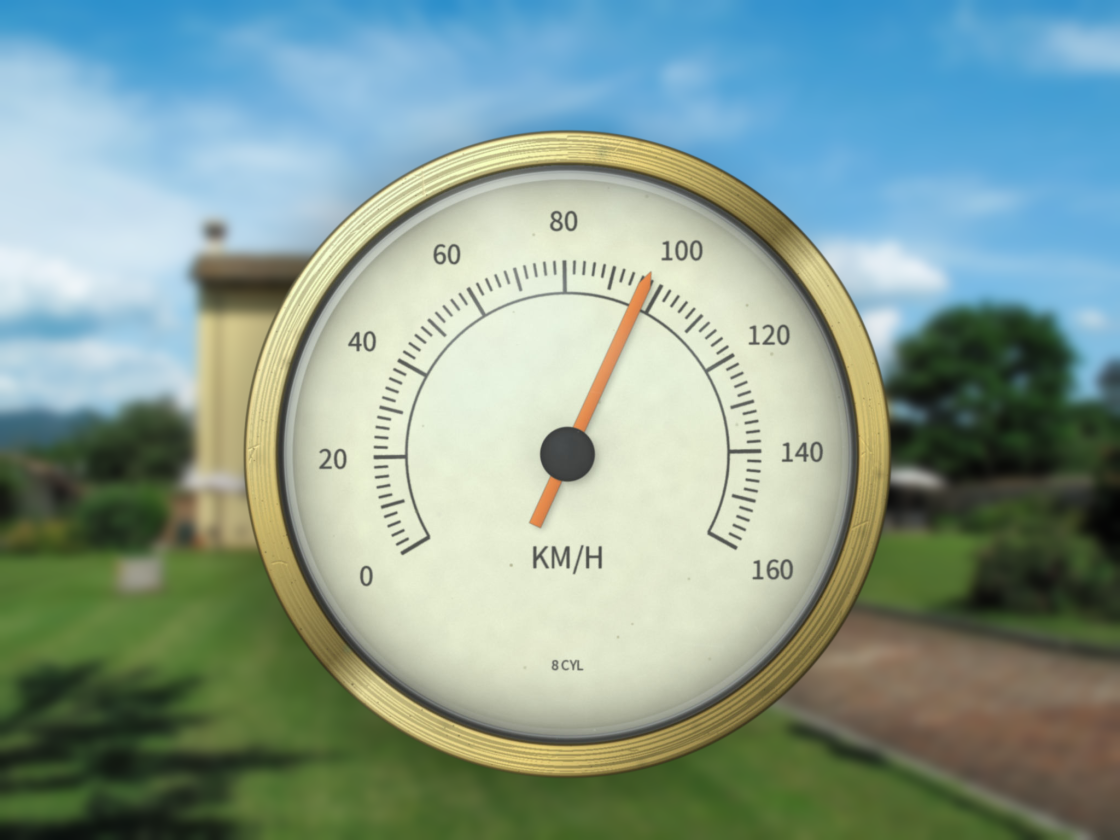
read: 97 km/h
